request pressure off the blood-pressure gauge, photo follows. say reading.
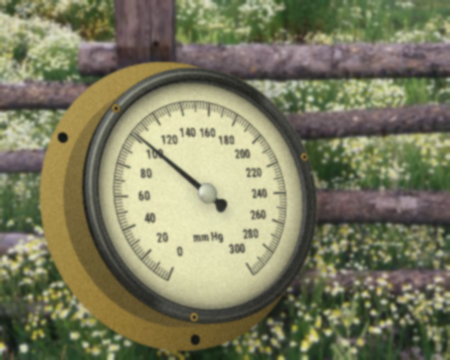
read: 100 mmHg
